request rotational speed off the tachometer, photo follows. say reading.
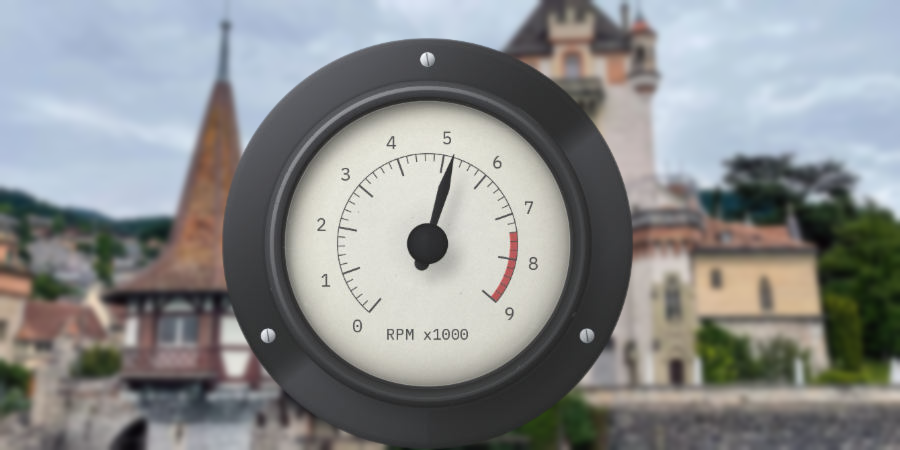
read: 5200 rpm
